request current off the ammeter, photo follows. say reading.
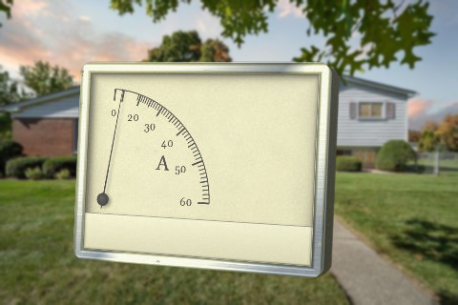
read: 10 A
